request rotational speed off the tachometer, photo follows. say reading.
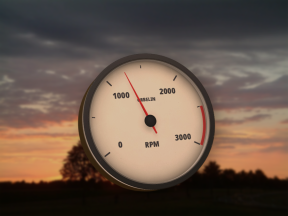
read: 1250 rpm
